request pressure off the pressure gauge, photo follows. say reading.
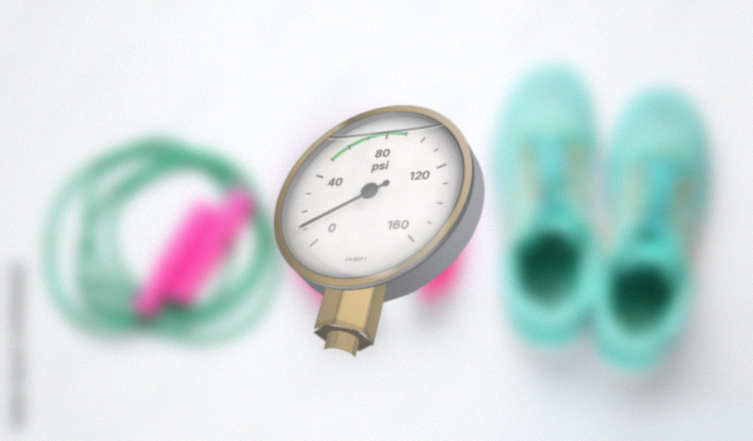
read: 10 psi
